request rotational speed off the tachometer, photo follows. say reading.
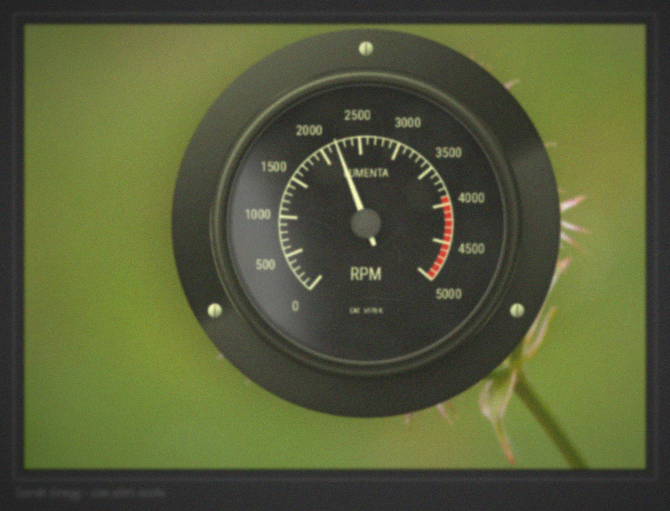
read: 2200 rpm
